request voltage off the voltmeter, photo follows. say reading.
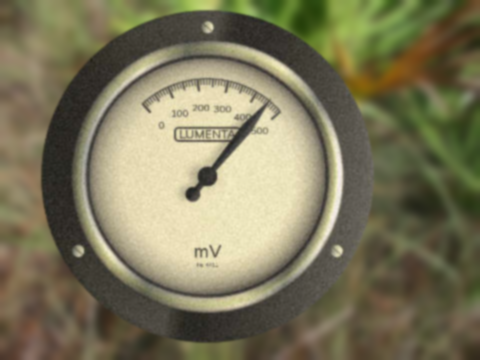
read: 450 mV
